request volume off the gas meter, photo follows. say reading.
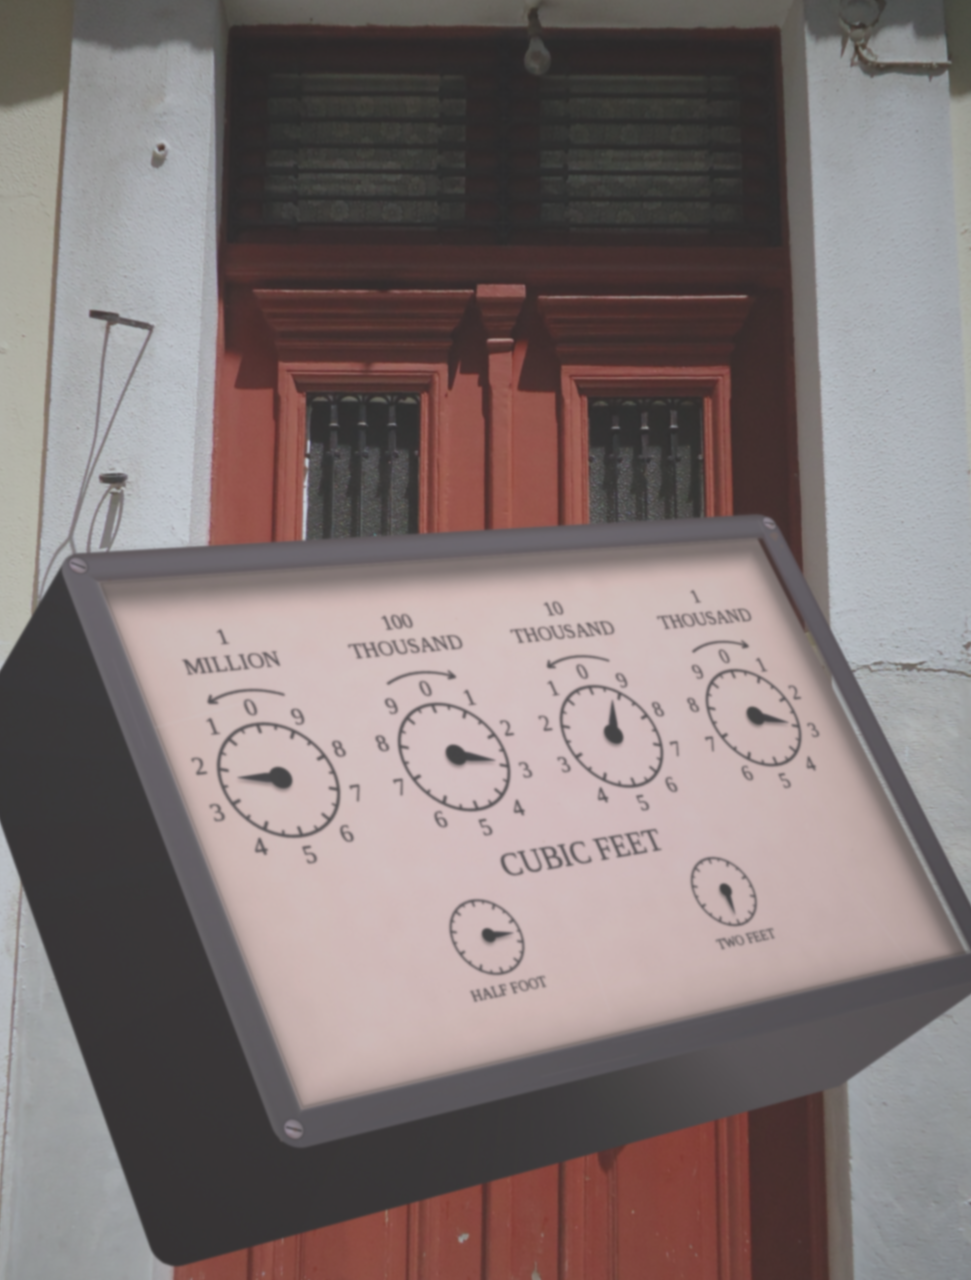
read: 229300 ft³
